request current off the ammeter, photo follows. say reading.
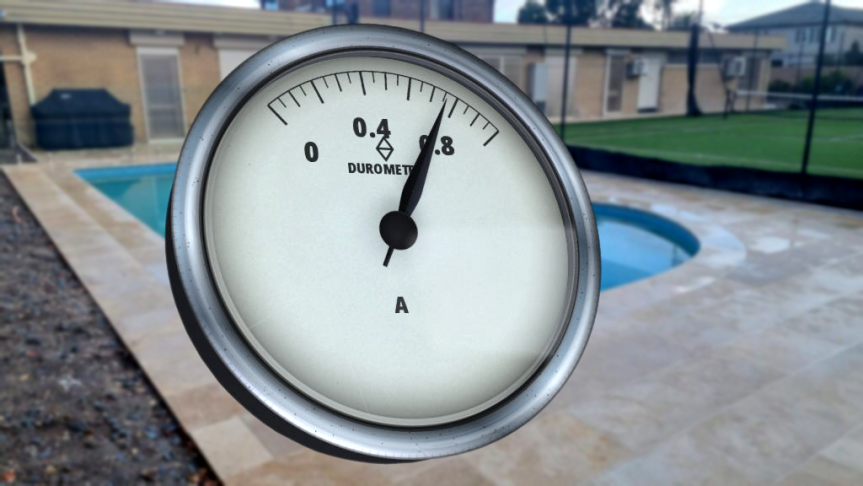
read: 0.75 A
